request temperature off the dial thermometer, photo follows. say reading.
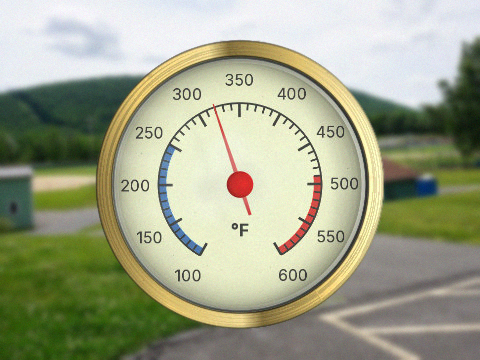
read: 320 °F
